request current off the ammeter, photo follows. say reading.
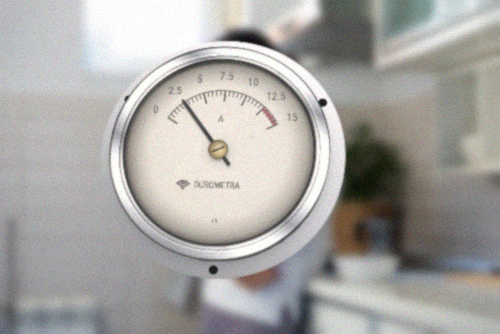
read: 2.5 A
